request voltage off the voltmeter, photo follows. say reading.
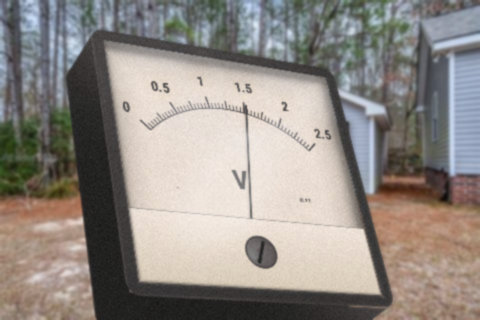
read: 1.5 V
